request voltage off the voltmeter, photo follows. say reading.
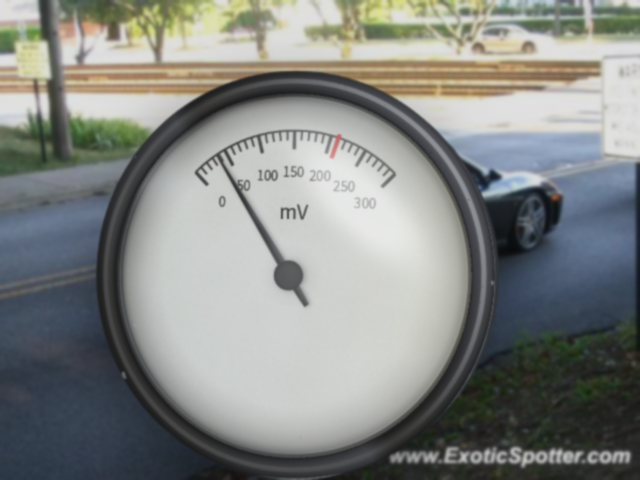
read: 40 mV
